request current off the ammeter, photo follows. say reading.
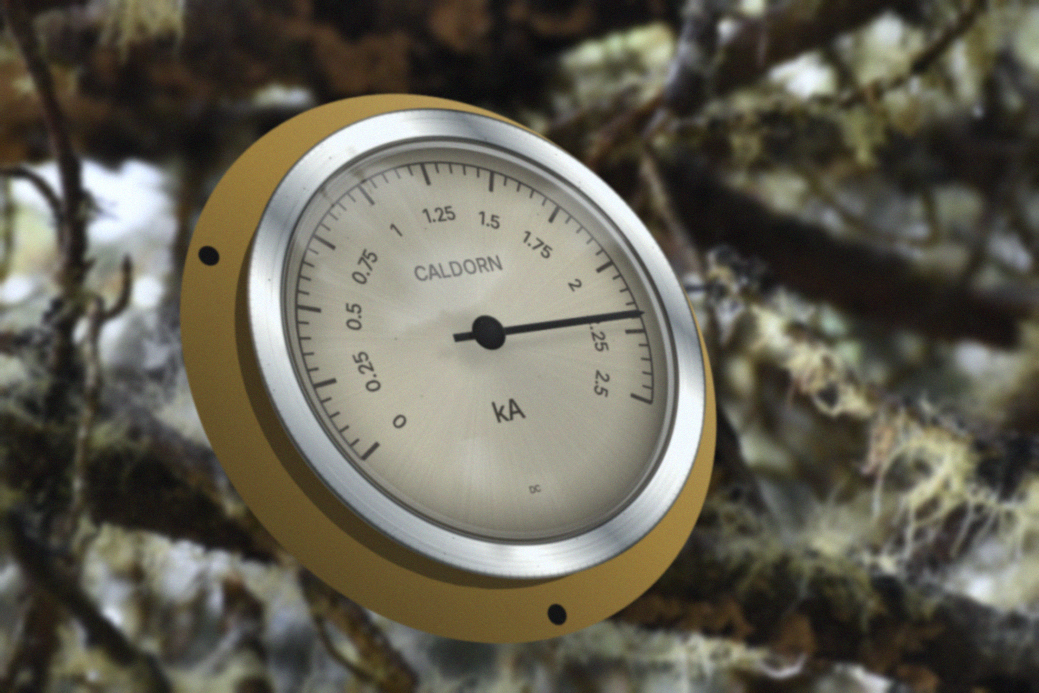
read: 2.2 kA
